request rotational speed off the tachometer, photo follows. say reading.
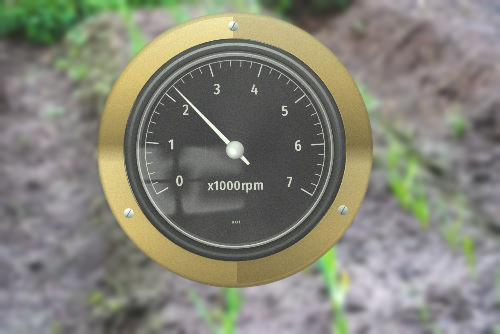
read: 2200 rpm
